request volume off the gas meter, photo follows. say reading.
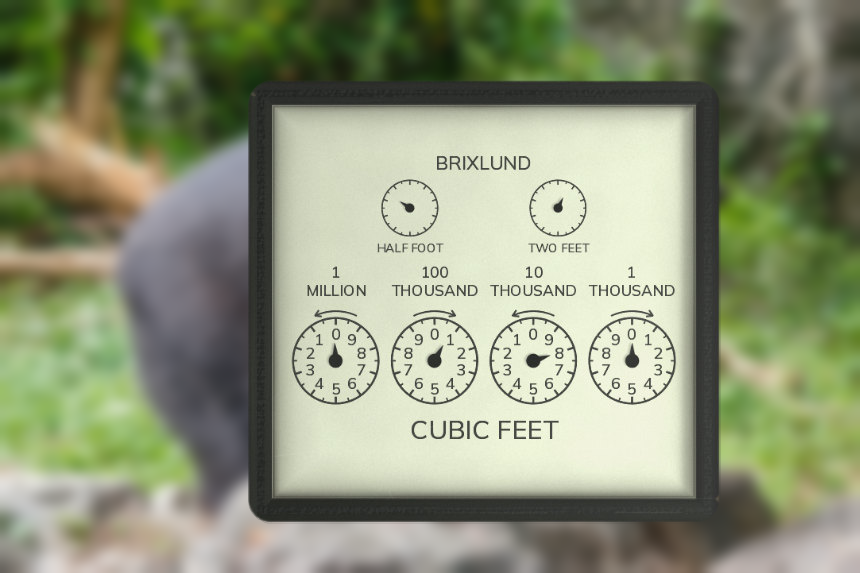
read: 8000 ft³
